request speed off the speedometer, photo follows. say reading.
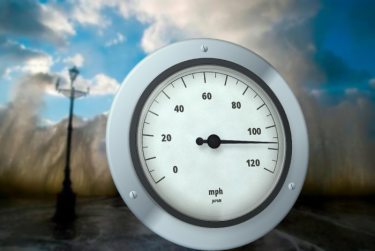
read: 107.5 mph
